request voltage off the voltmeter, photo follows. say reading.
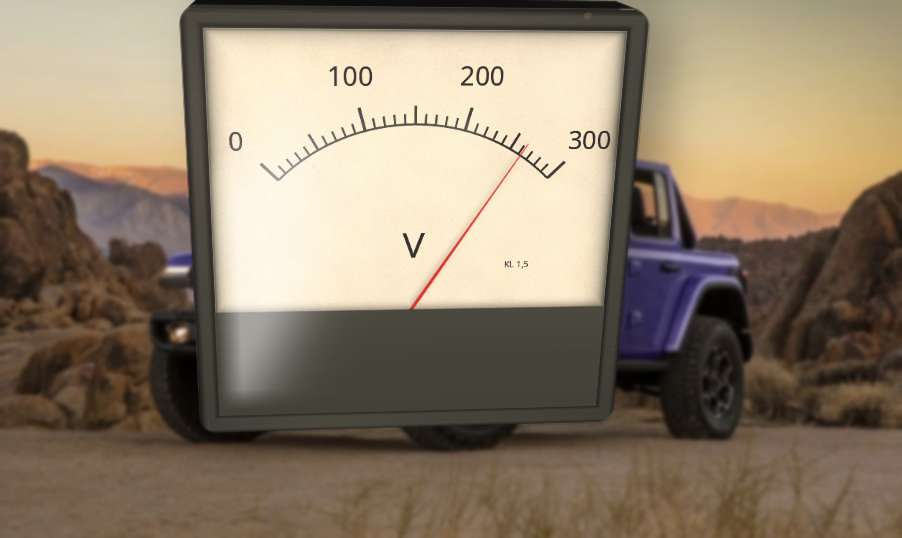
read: 260 V
